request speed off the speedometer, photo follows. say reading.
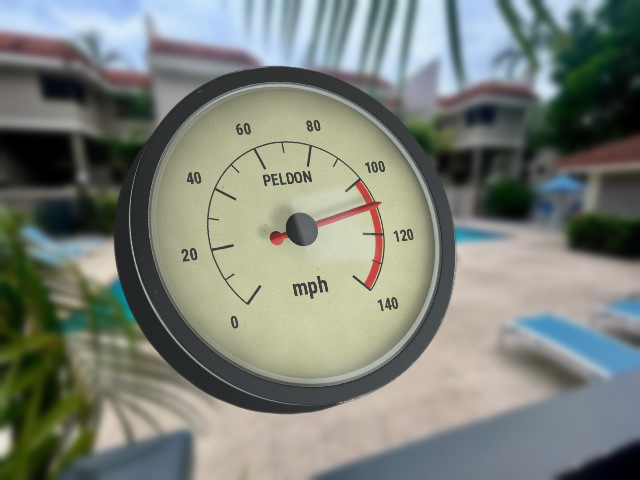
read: 110 mph
